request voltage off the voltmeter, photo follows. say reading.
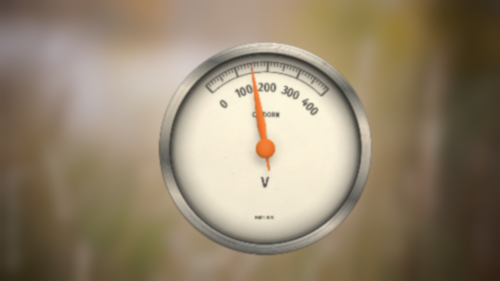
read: 150 V
